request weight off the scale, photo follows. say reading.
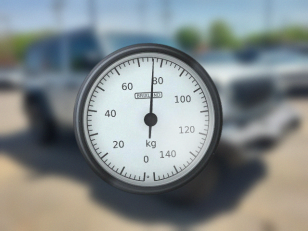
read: 76 kg
